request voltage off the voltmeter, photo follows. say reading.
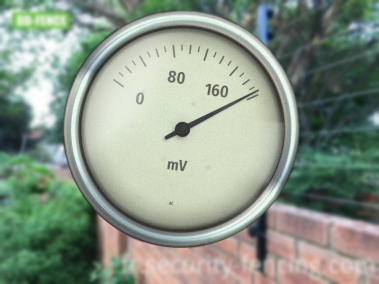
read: 195 mV
